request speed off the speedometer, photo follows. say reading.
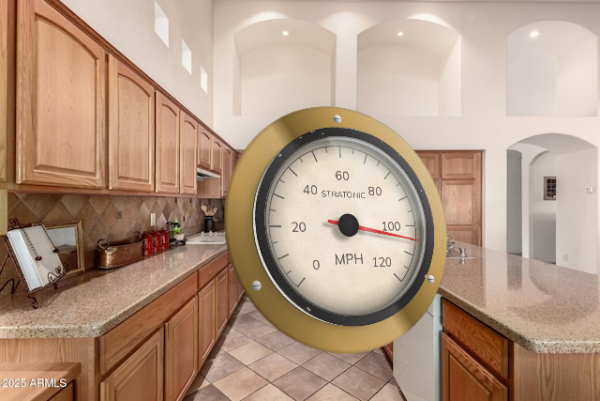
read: 105 mph
